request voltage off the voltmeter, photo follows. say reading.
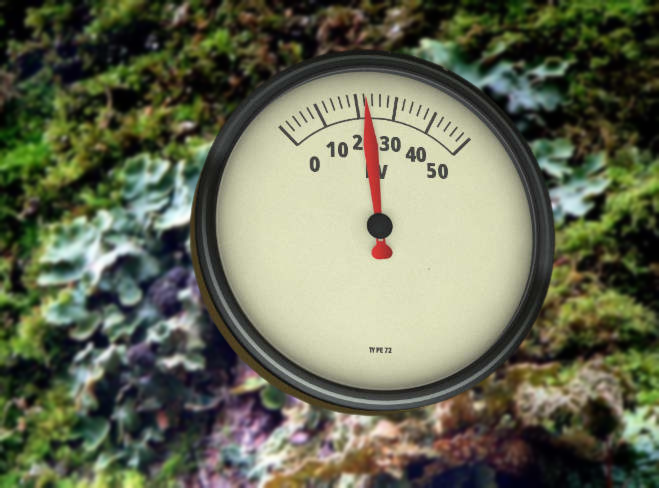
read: 22 kV
